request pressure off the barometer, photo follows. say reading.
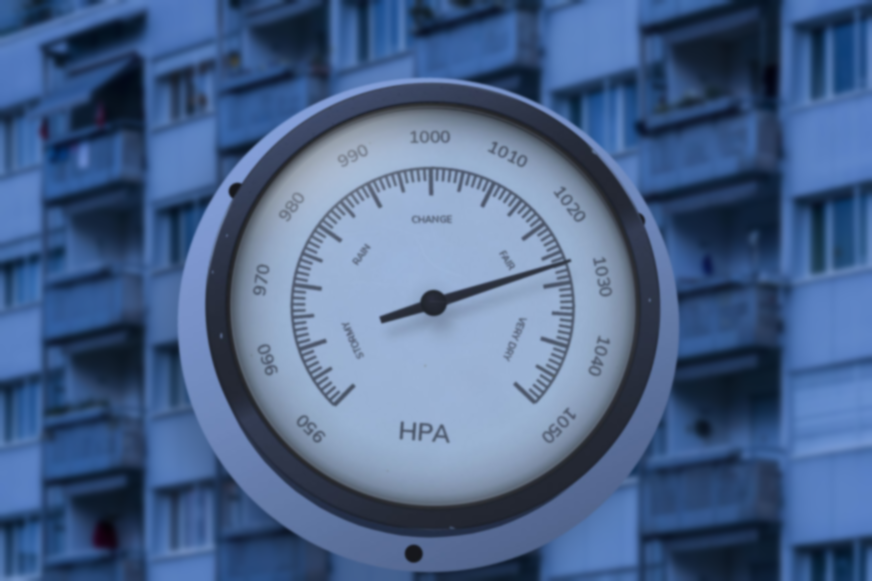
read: 1027 hPa
